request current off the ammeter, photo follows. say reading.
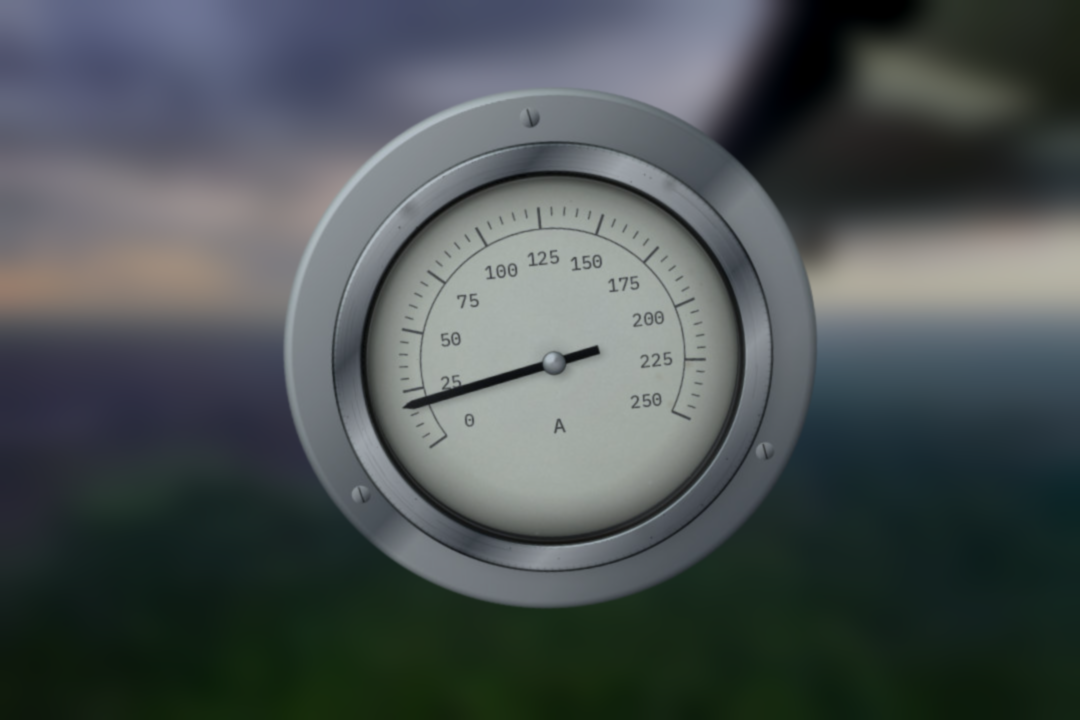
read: 20 A
